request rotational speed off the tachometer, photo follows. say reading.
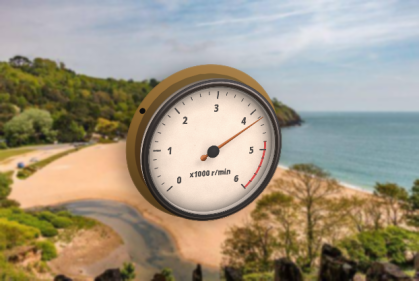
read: 4200 rpm
